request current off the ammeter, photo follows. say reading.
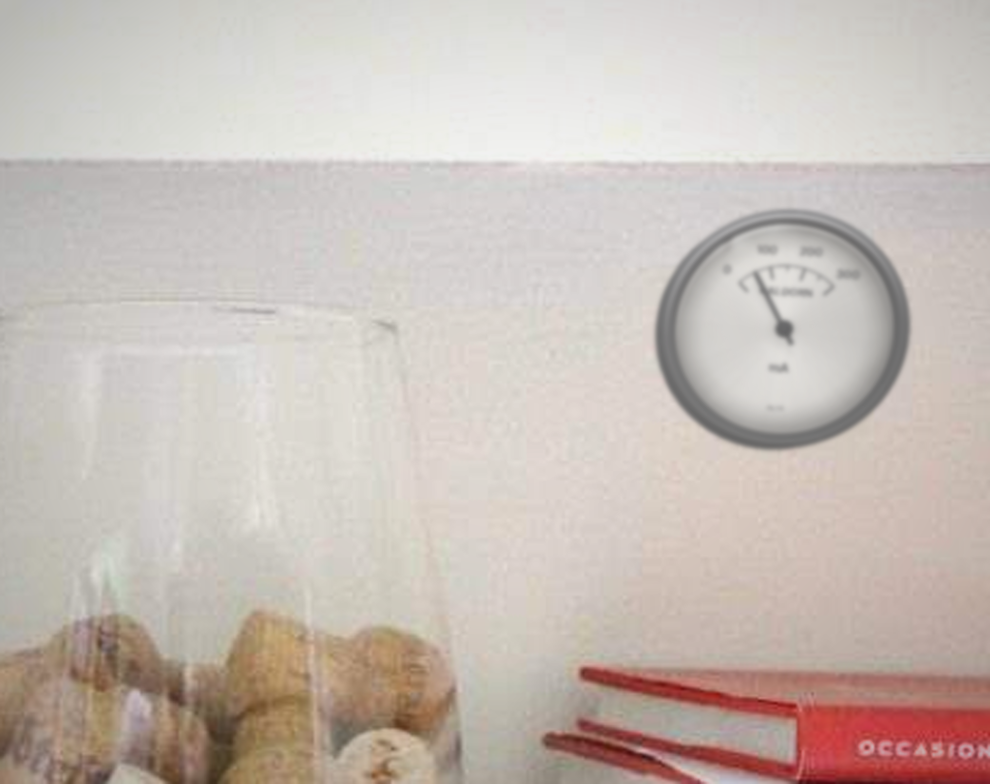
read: 50 mA
